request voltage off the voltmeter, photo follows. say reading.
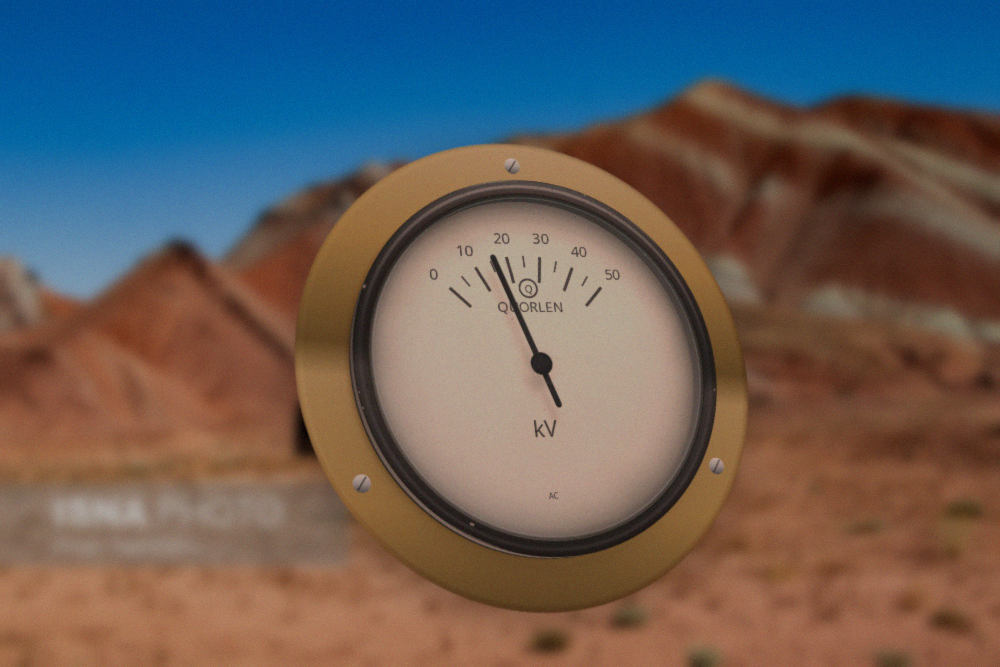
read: 15 kV
